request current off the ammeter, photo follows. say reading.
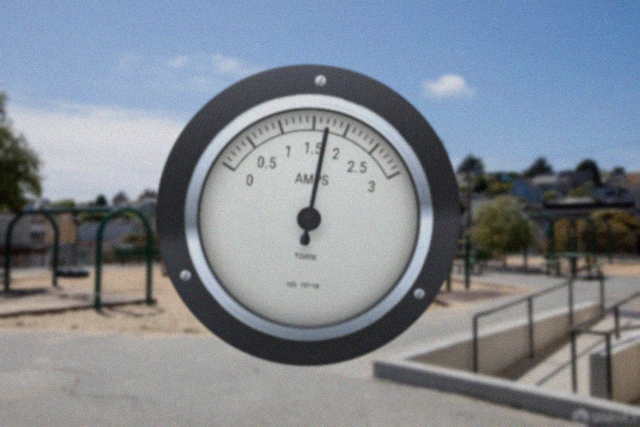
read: 1.7 A
